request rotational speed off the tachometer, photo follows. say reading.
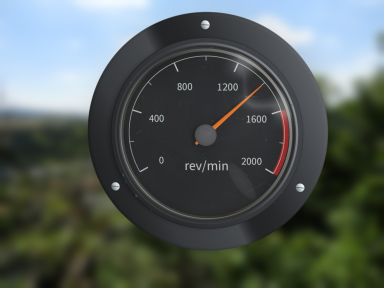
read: 1400 rpm
